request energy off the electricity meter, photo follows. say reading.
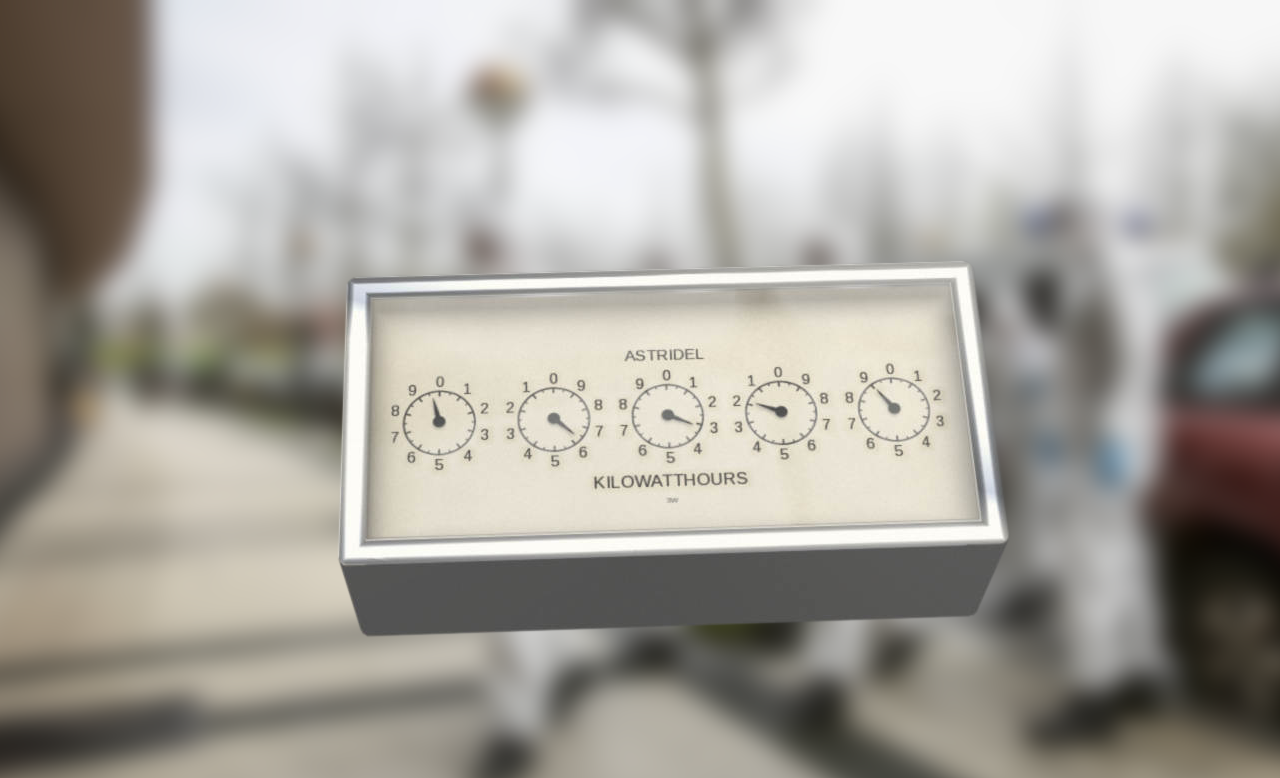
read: 96319 kWh
